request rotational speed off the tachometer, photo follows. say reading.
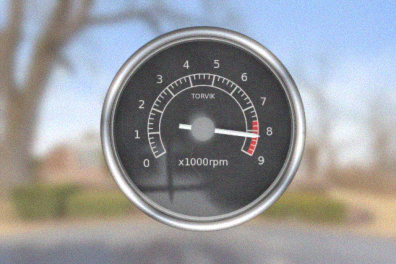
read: 8200 rpm
